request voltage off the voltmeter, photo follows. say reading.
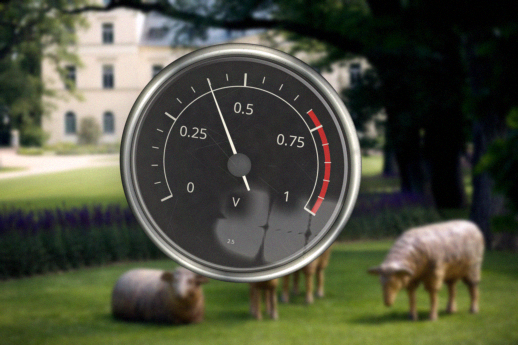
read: 0.4 V
